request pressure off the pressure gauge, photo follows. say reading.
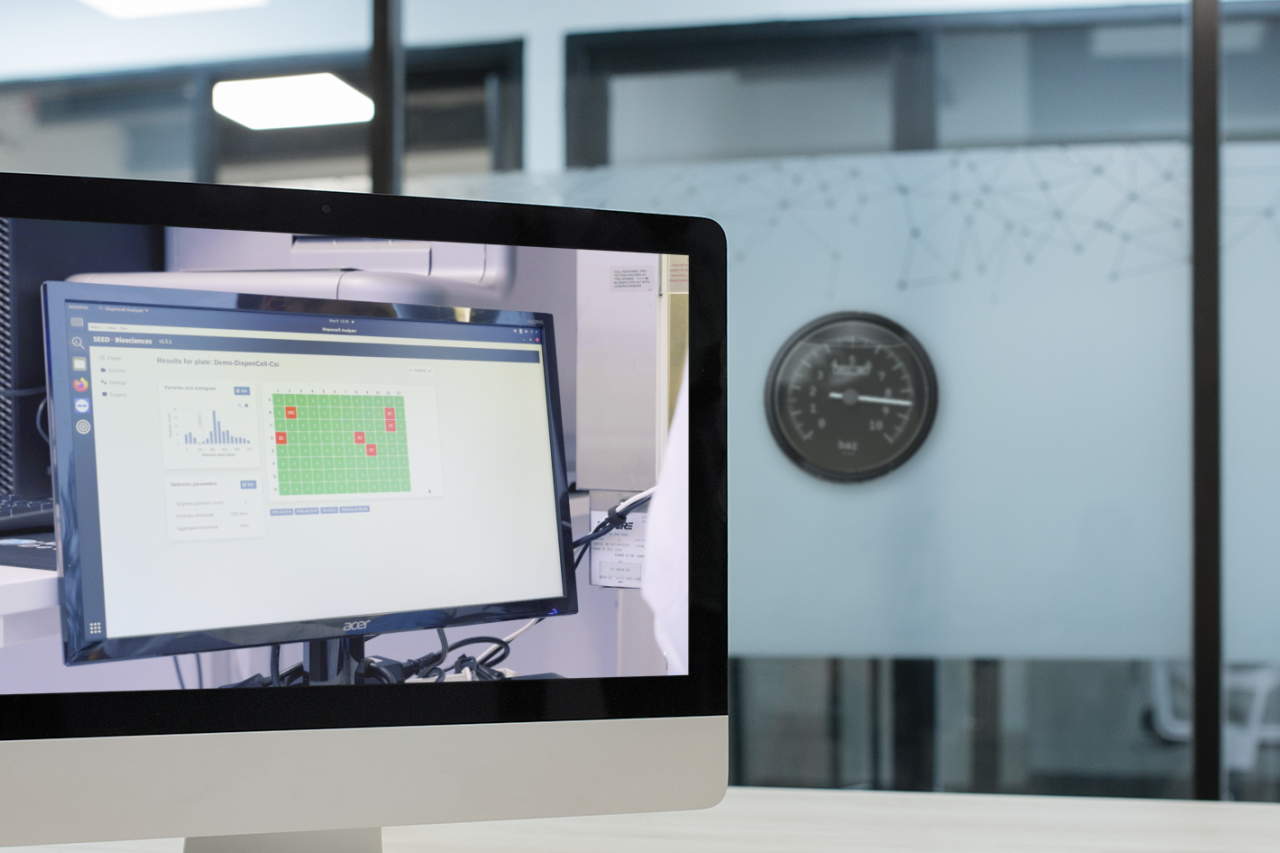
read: 8.5 bar
